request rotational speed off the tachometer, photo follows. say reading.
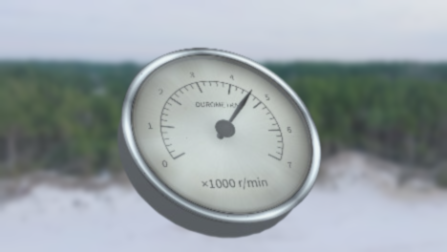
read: 4600 rpm
